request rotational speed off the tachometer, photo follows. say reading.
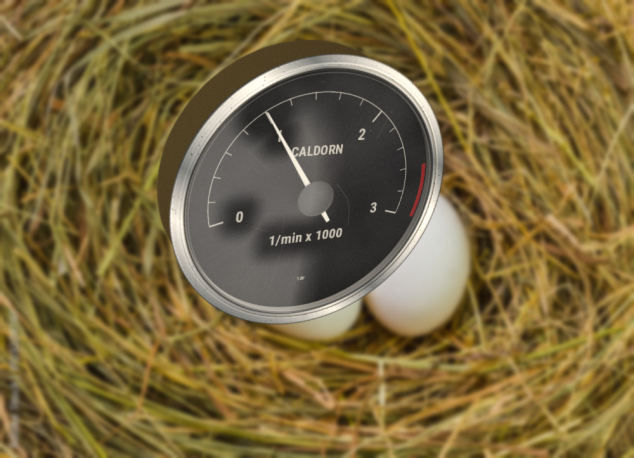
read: 1000 rpm
